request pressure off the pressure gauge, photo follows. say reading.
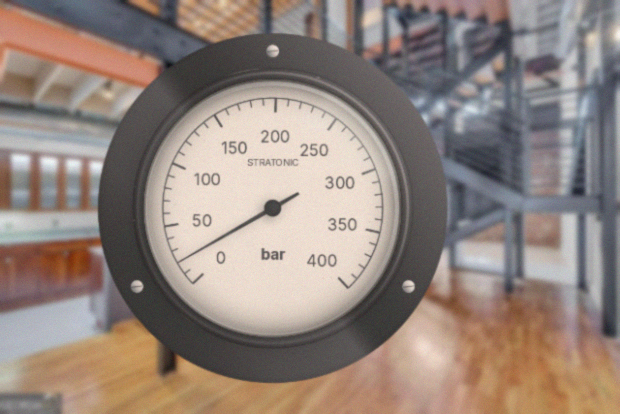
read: 20 bar
